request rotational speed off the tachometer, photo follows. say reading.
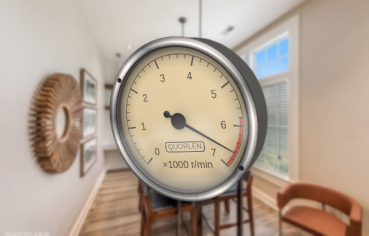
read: 6600 rpm
